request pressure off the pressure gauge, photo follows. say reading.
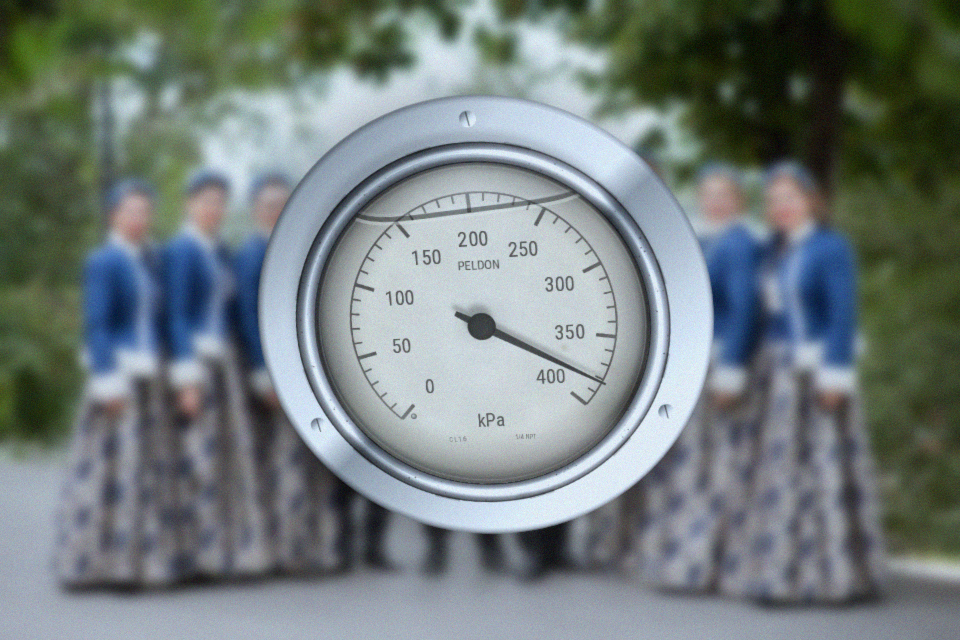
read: 380 kPa
